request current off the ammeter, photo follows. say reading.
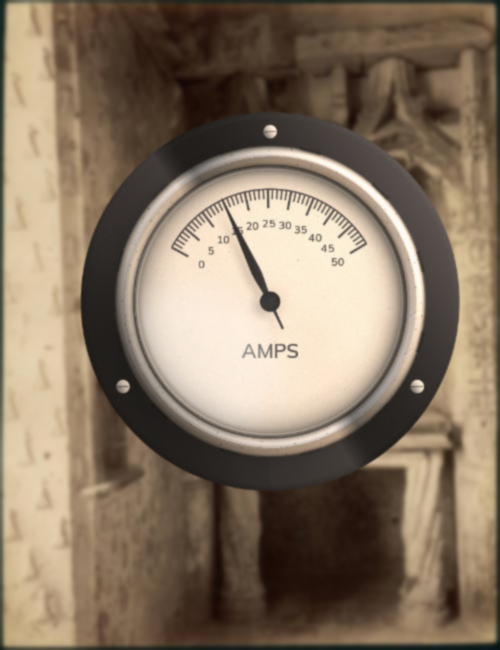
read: 15 A
